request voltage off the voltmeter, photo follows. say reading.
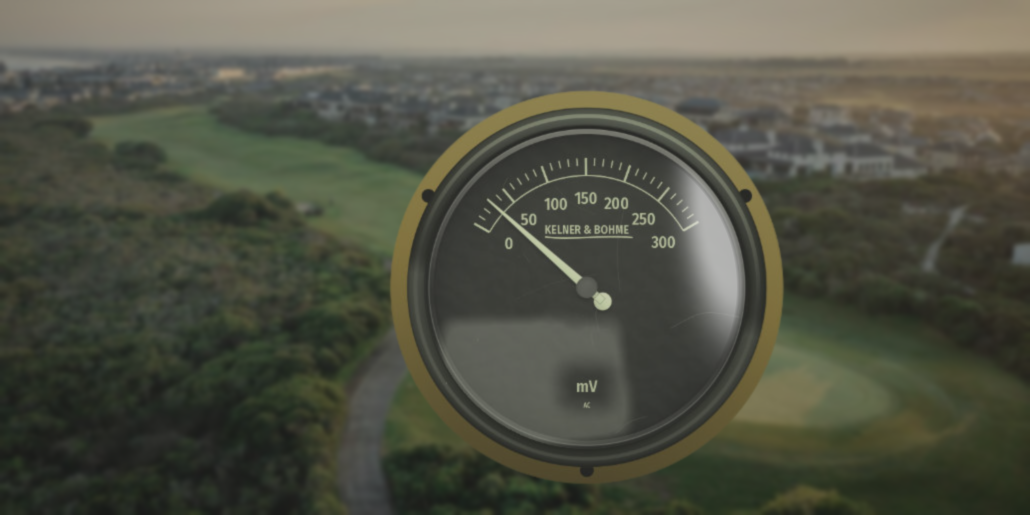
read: 30 mV
